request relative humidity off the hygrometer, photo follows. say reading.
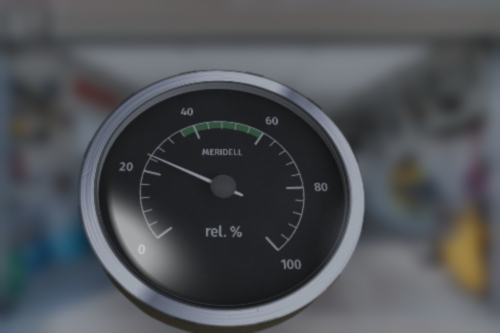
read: 24 %
